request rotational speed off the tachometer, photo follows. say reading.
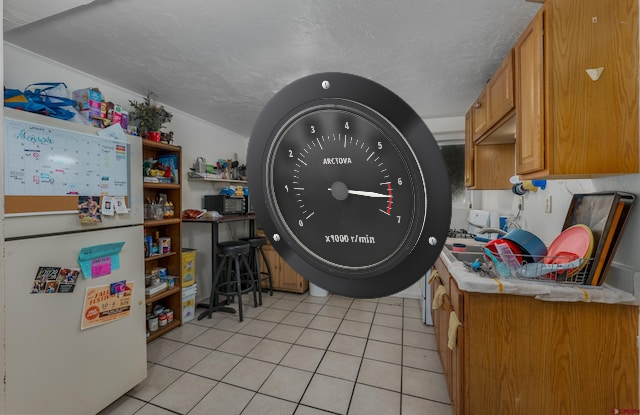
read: 6400 rpm
